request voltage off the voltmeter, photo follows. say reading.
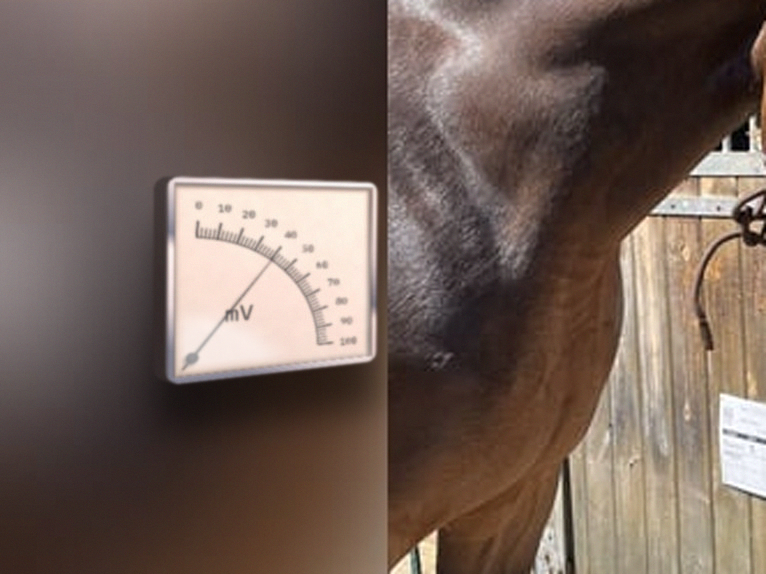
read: 40 mV
